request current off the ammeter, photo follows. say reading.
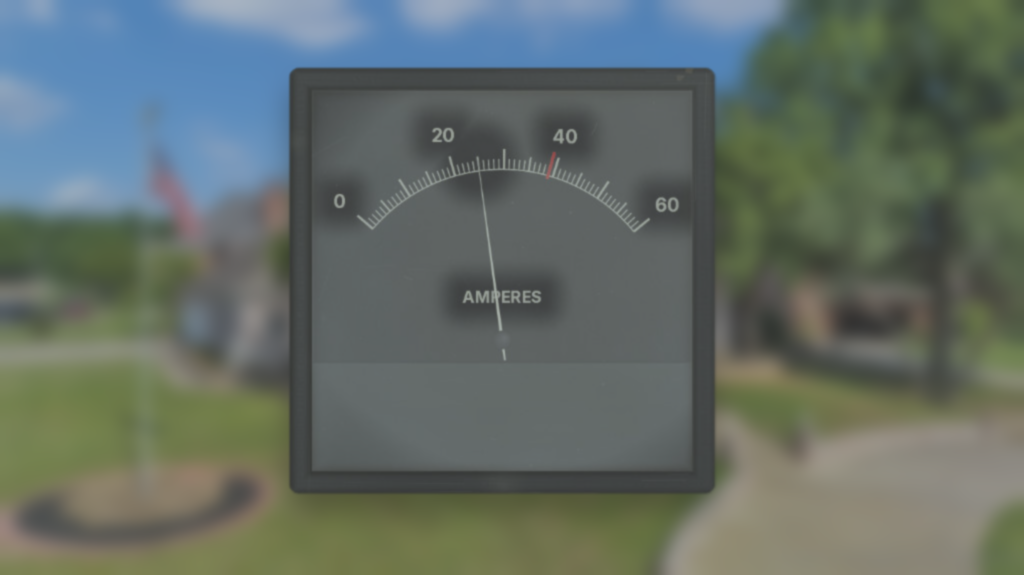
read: 25 A
